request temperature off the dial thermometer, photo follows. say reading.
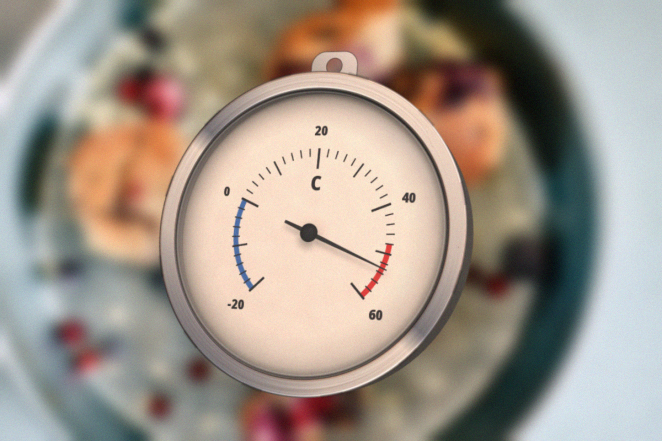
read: 53 °C
